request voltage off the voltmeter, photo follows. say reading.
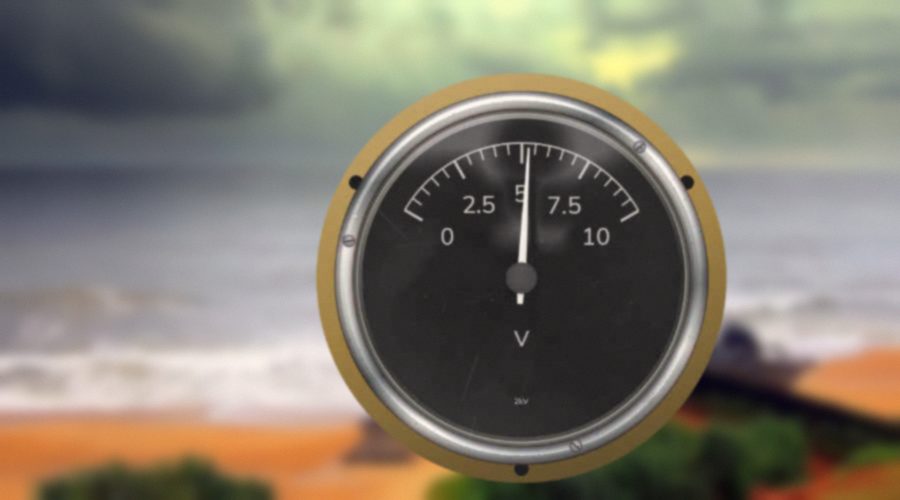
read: 5.25 V
